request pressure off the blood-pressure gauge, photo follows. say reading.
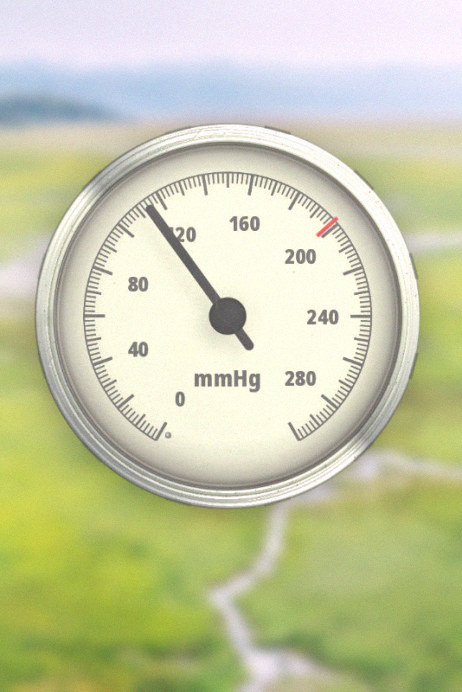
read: 114 mmHg
